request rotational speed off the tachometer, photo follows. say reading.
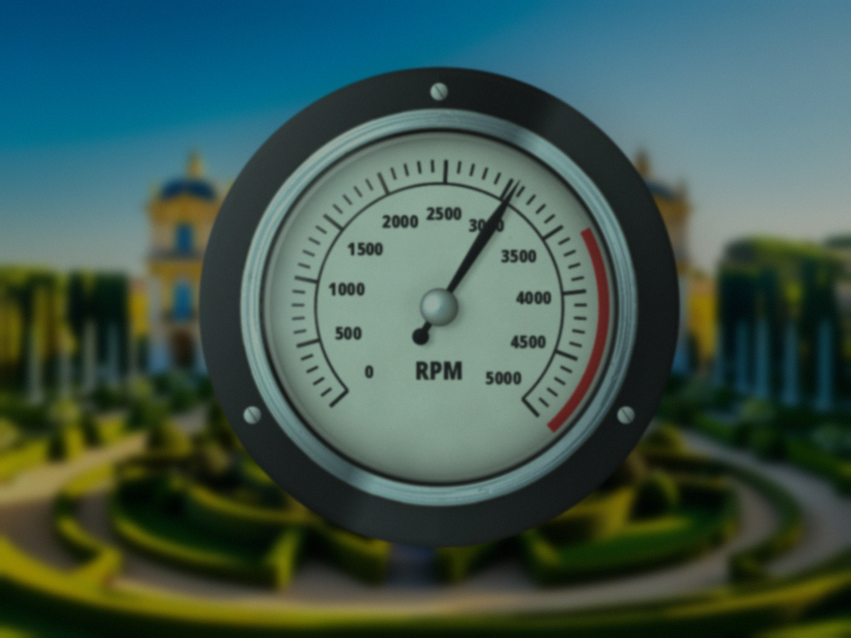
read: 3050 rpm
